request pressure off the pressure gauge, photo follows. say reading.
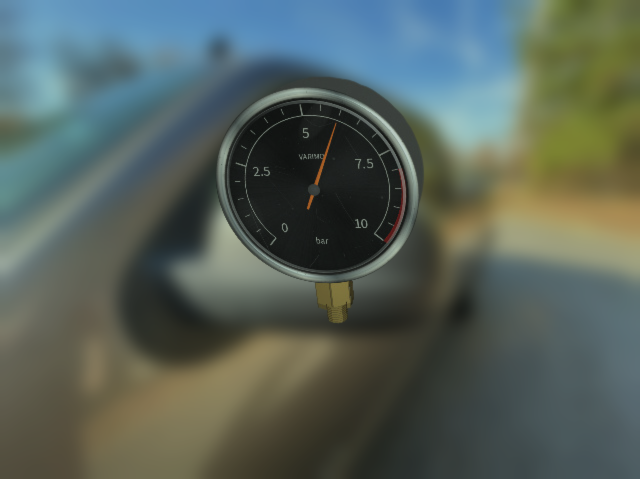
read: 6 bar
